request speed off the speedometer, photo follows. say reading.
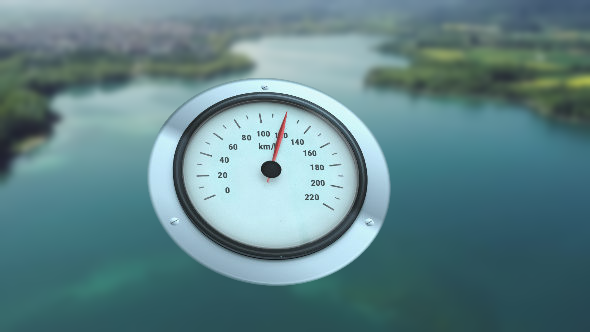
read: 120 km/h
